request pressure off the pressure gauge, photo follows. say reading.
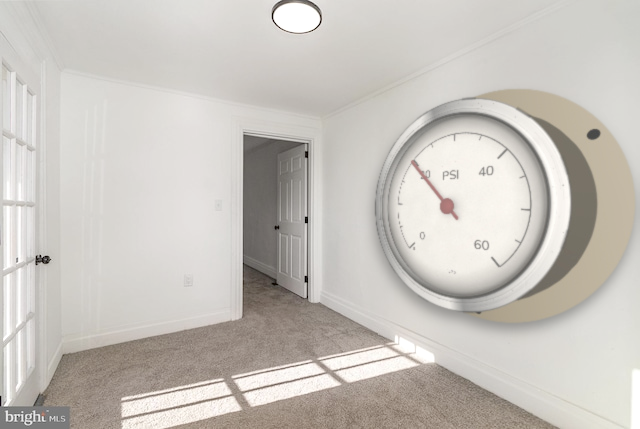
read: 20 psi
